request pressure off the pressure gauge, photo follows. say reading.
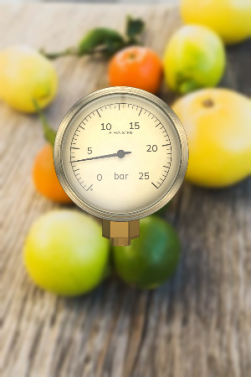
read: 3.5 bar
